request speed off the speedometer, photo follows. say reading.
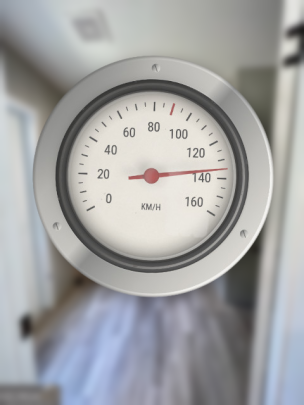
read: 135 km/h
